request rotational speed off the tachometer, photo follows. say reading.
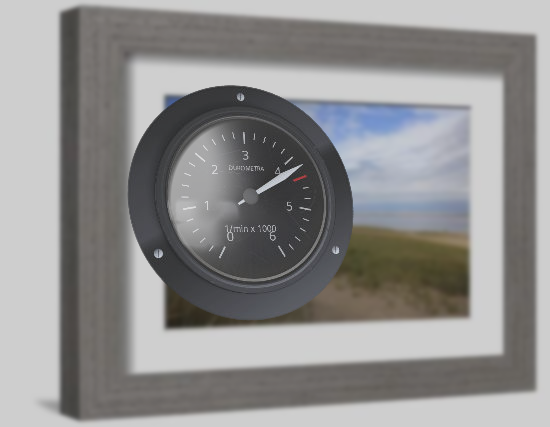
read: 4200 rpm
